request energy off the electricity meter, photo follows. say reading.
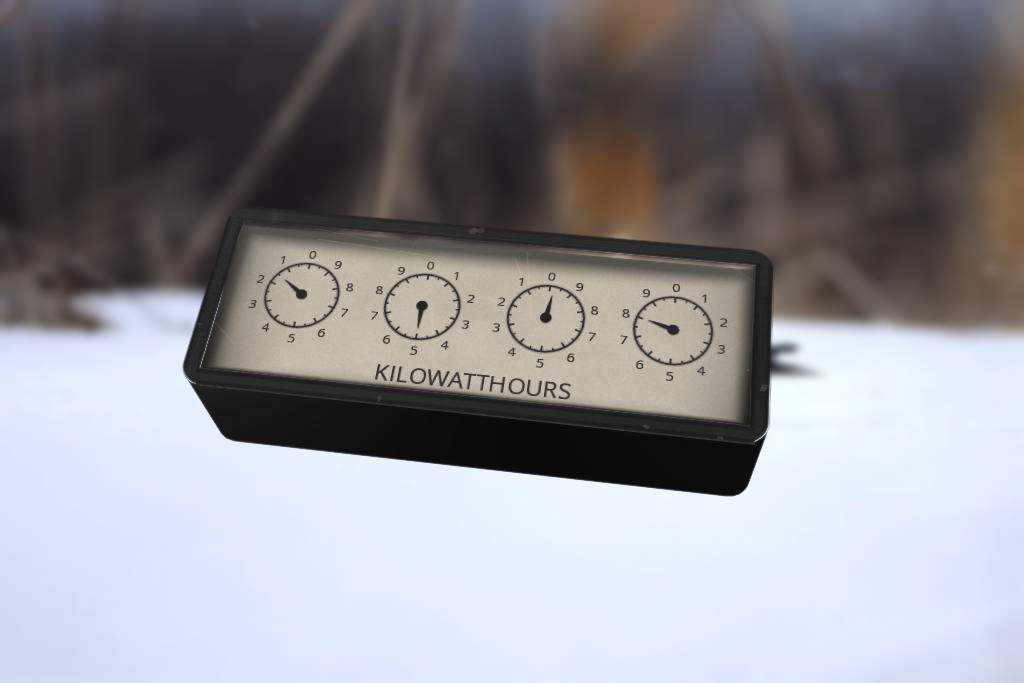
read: 1498 kWh
